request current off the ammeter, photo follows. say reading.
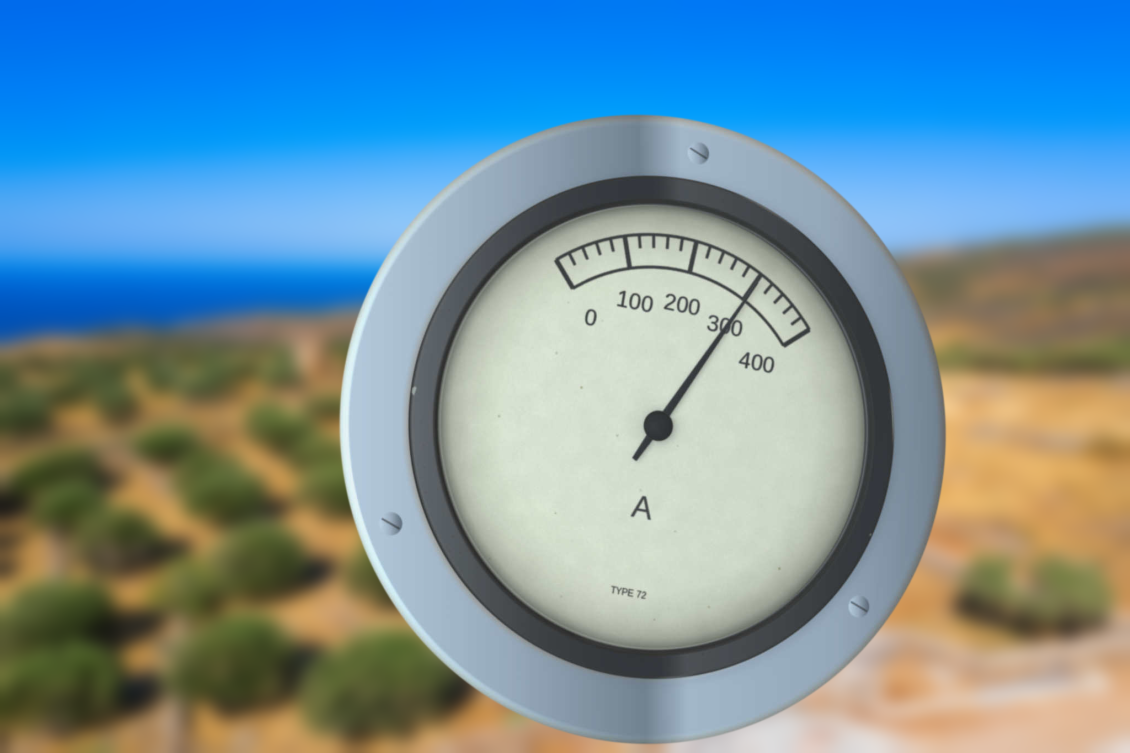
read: 300 A
